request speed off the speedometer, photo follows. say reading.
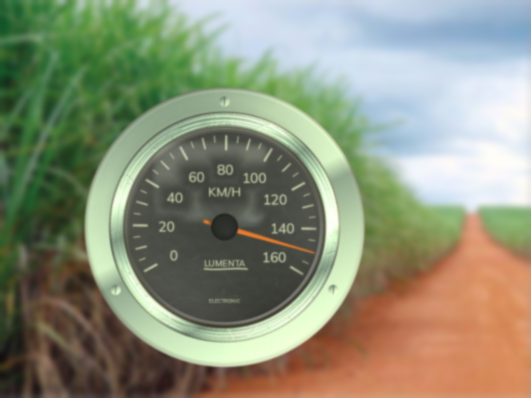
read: 150 km/h
